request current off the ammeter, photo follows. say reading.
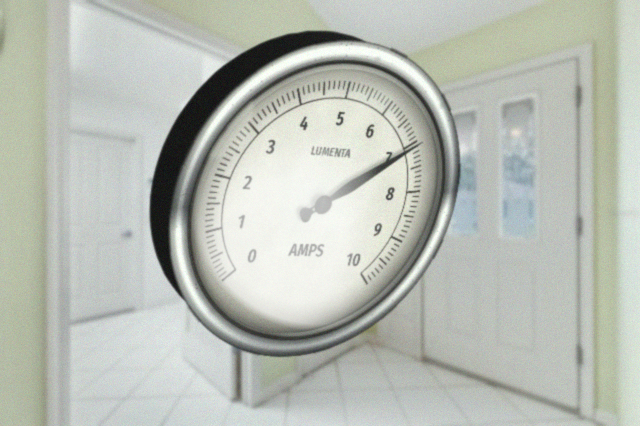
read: 7 A
